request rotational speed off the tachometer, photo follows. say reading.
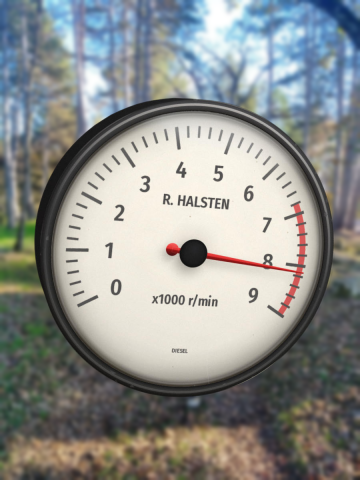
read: 8100 rpm
